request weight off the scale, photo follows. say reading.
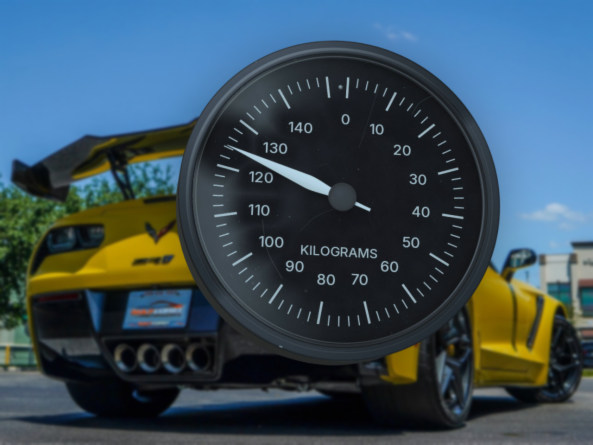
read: 124 kg
